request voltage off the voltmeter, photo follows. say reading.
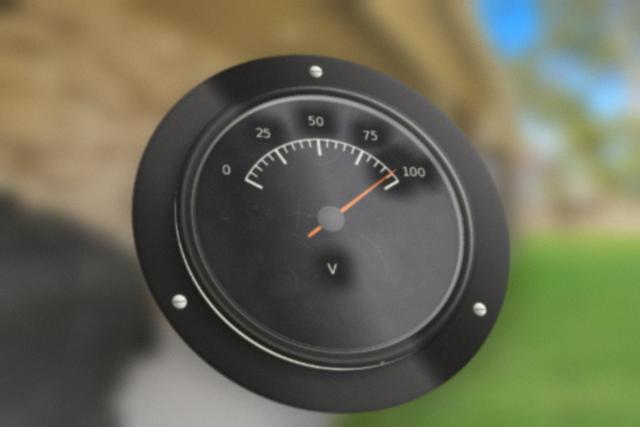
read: 95 V
